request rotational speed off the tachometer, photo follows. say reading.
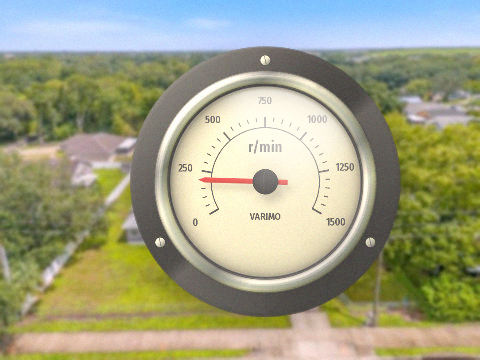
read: 200 rpm
